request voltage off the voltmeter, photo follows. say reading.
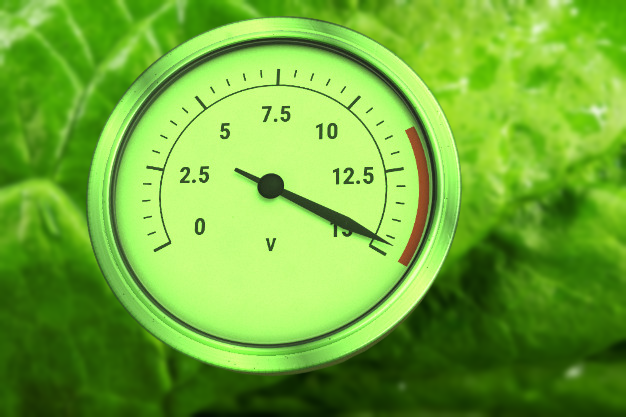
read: 14.75 V
